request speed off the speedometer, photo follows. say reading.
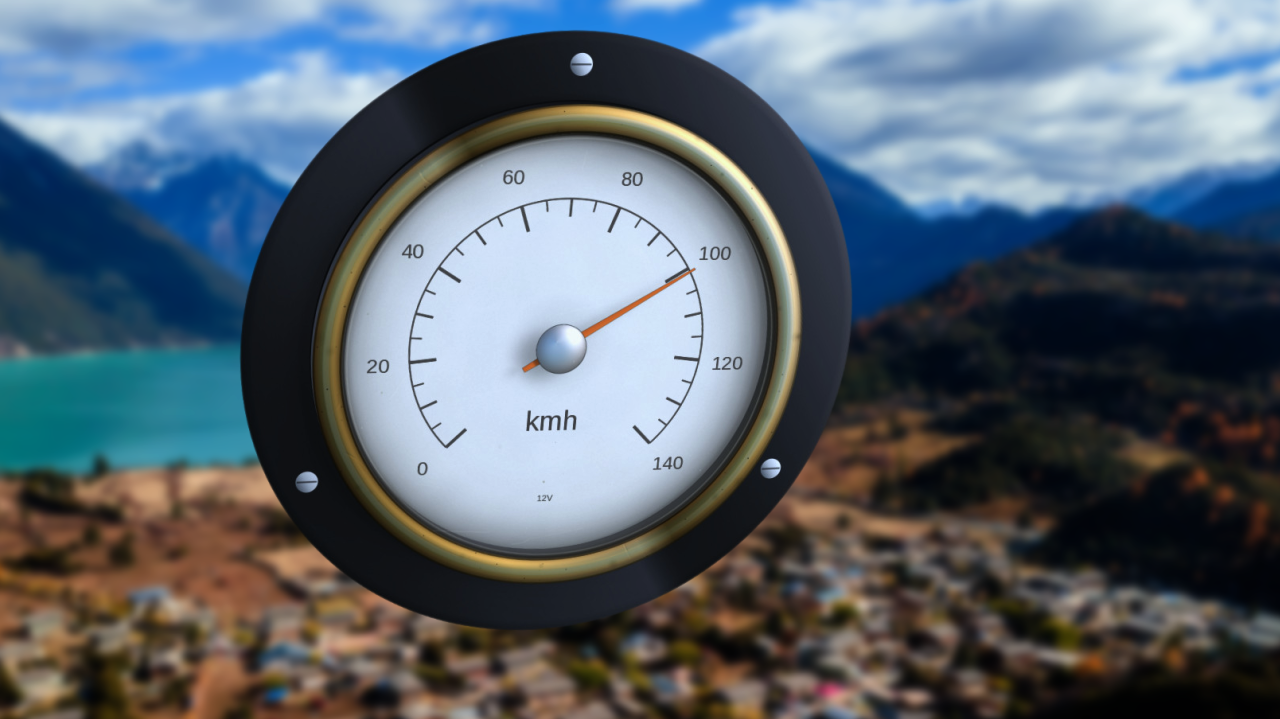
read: 100 km/h
